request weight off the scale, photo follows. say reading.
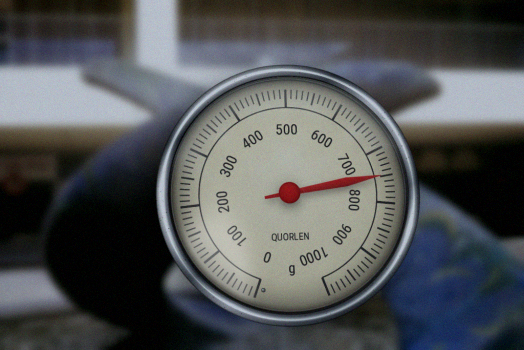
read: 750 g
